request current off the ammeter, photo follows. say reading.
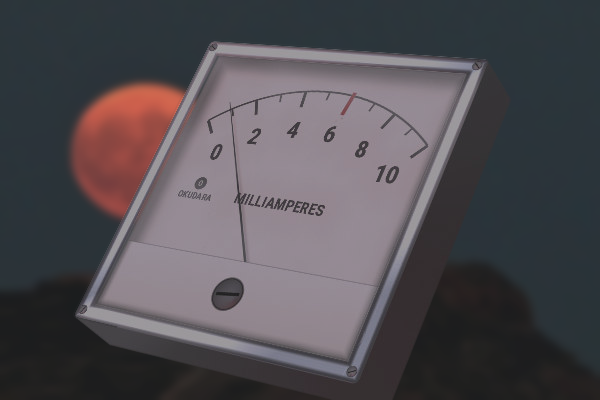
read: 1 mA
